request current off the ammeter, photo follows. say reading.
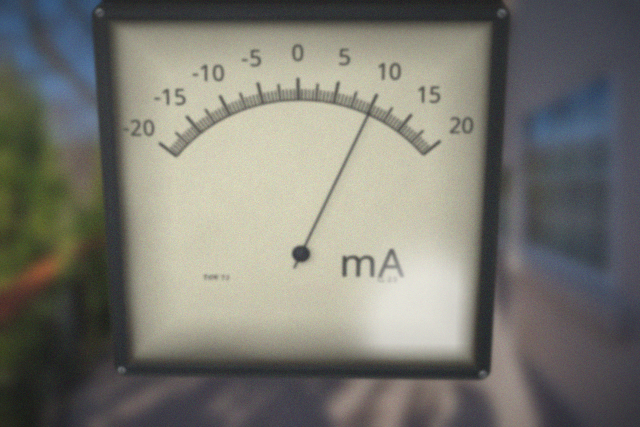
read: 10 mA
